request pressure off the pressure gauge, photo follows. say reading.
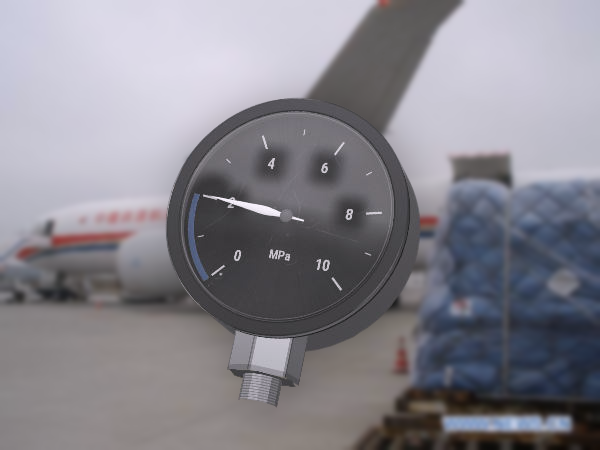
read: 2 MPa
